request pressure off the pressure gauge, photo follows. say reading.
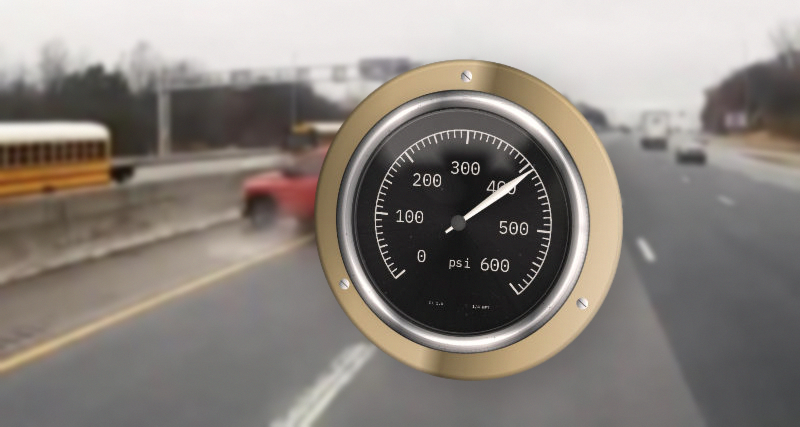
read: 410 psi
